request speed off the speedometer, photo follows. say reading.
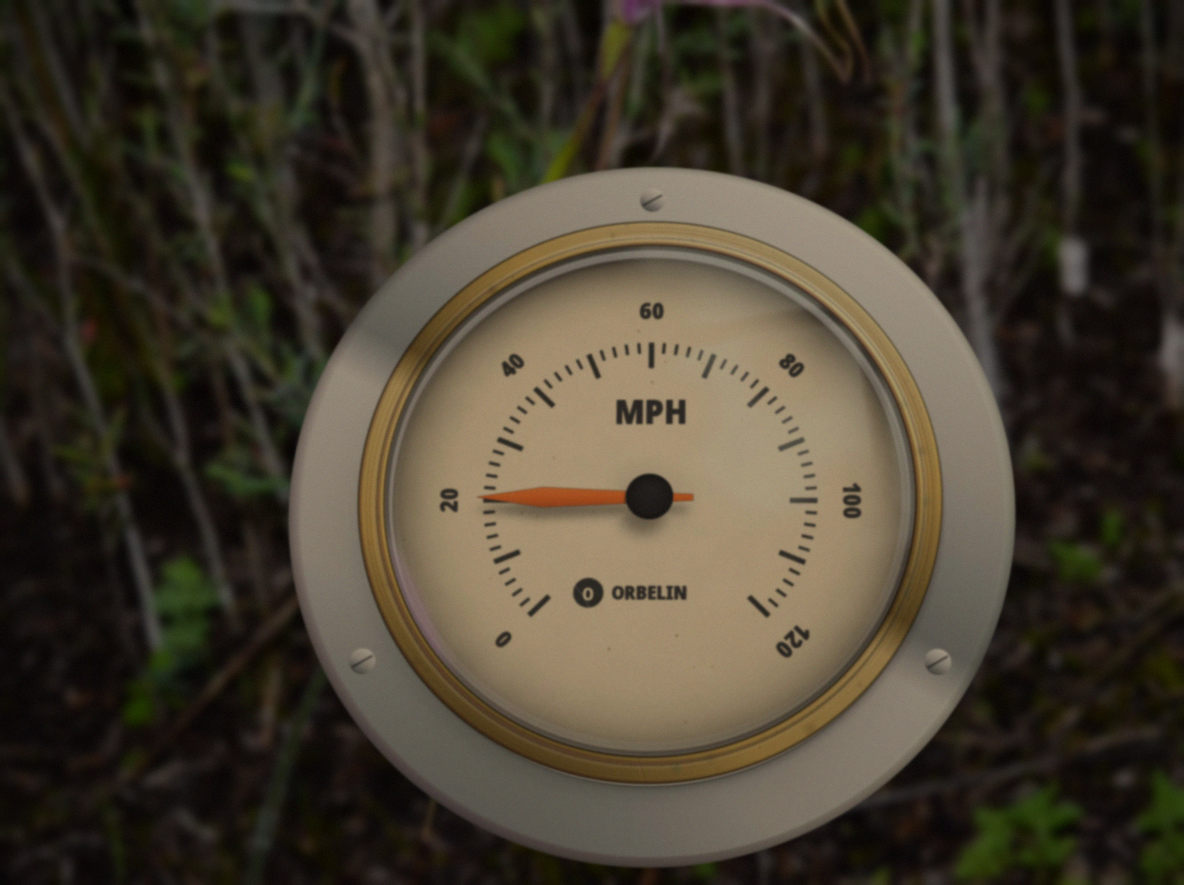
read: 20 mph
